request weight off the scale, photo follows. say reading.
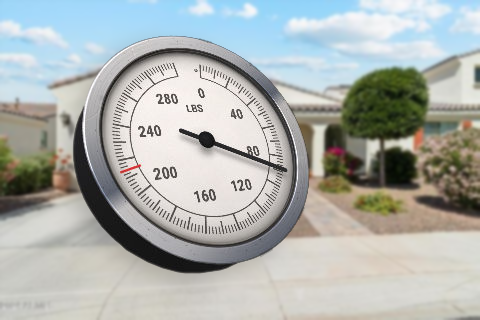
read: 90 lb
